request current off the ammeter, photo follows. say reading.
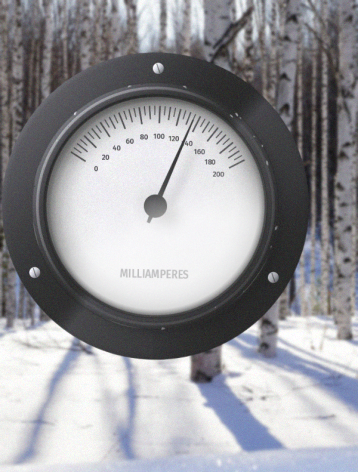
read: 135 mA
